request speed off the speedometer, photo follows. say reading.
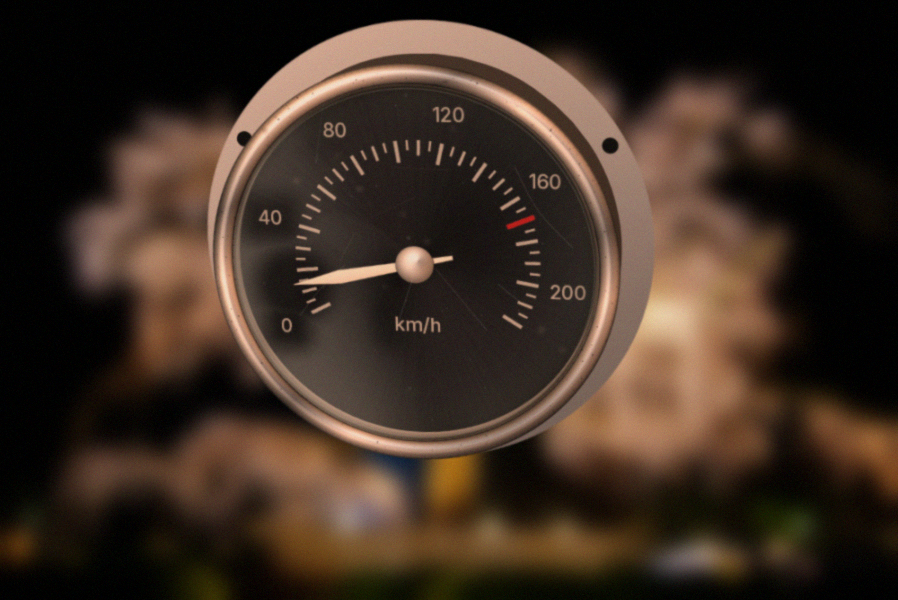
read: 15 km/h
